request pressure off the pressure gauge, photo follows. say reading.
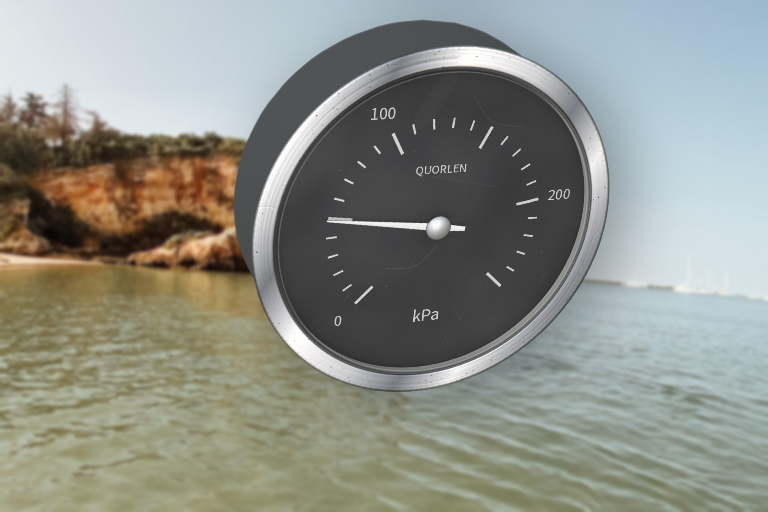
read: 50 kPa
